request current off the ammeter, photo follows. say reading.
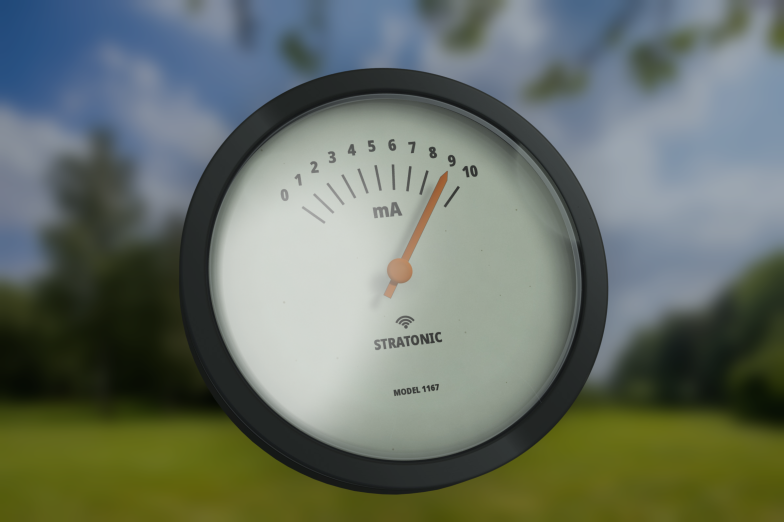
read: 9 mA
